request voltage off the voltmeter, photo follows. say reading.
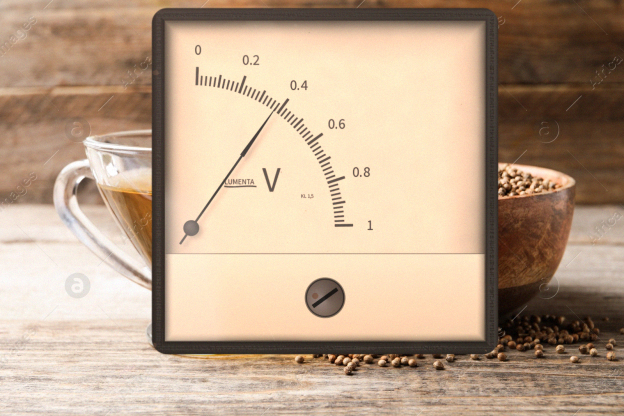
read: 0.38 V
